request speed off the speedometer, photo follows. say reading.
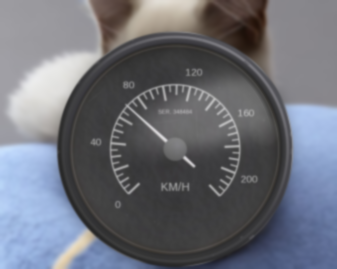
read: 70 km/h
